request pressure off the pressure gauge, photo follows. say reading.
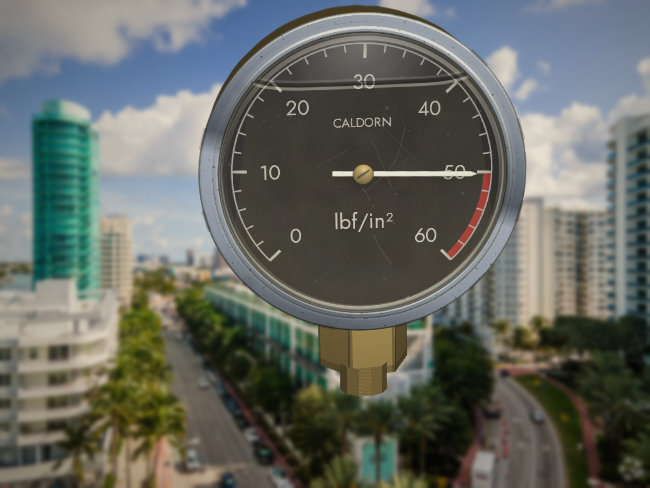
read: 50 psi
